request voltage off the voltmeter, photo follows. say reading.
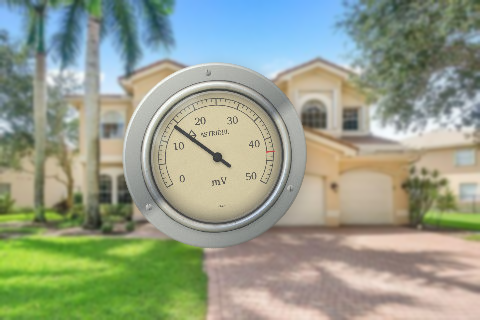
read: 14 mV
